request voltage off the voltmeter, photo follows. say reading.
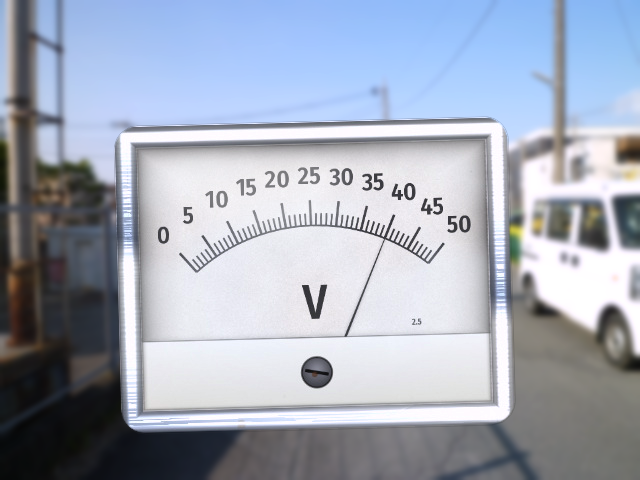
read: 40 V
